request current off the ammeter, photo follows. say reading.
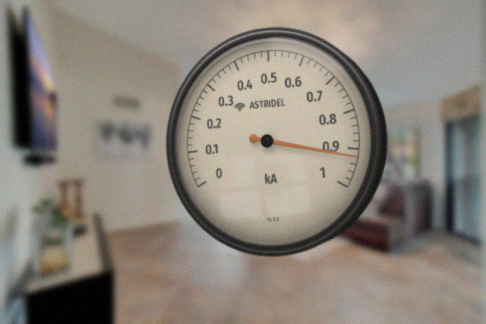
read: 0.92 kA
